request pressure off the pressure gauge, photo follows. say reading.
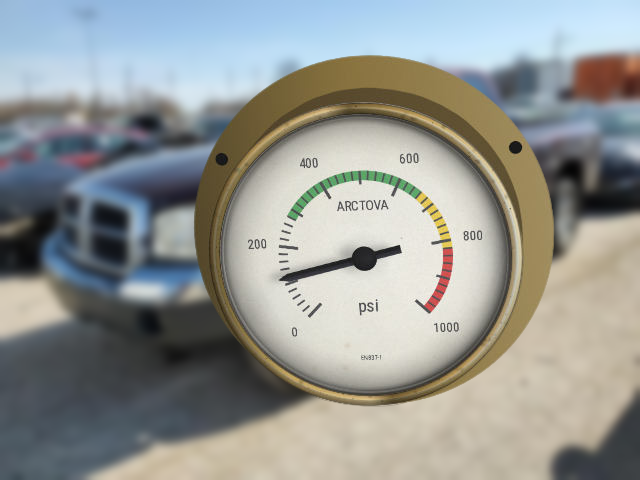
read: 120 psi
